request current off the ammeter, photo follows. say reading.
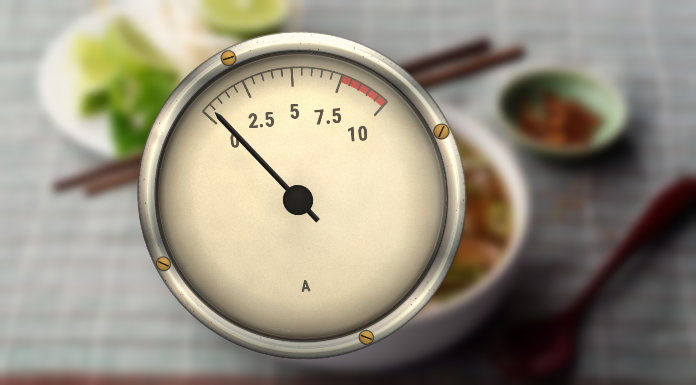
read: 0.5 A
